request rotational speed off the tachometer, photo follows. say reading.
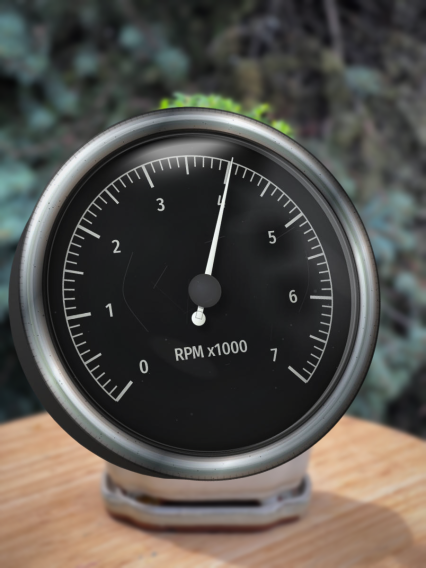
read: 4000 rpm
